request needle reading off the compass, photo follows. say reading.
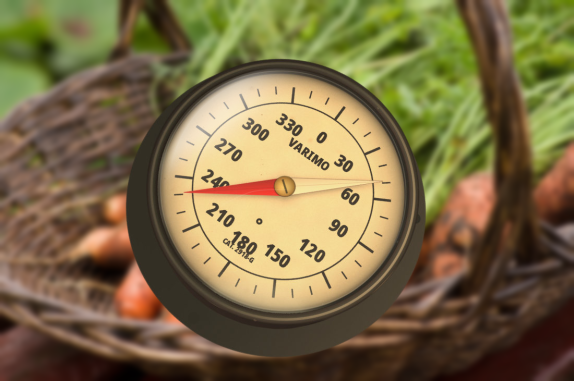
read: 230 °
